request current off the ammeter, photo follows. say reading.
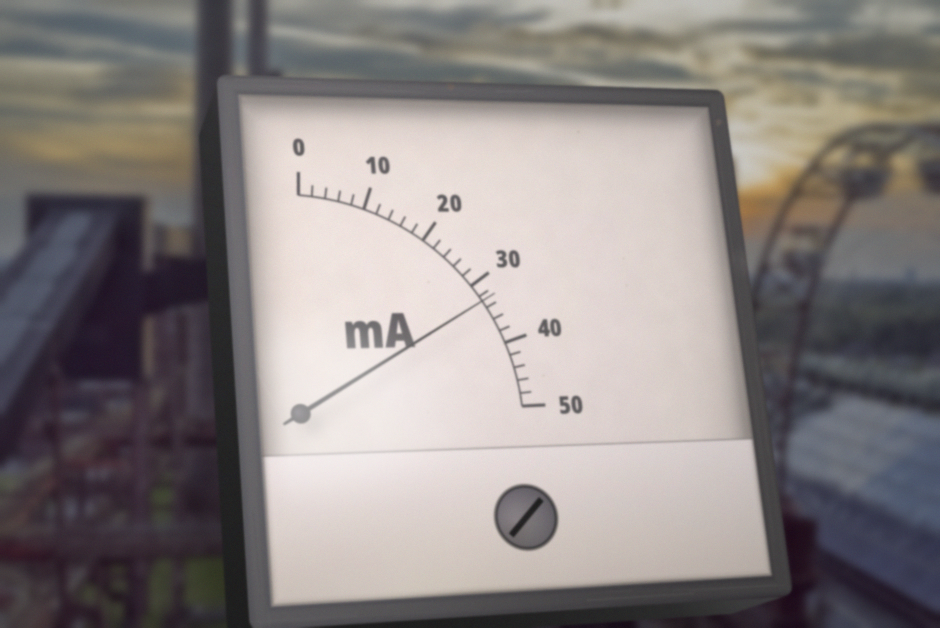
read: 33 mA
